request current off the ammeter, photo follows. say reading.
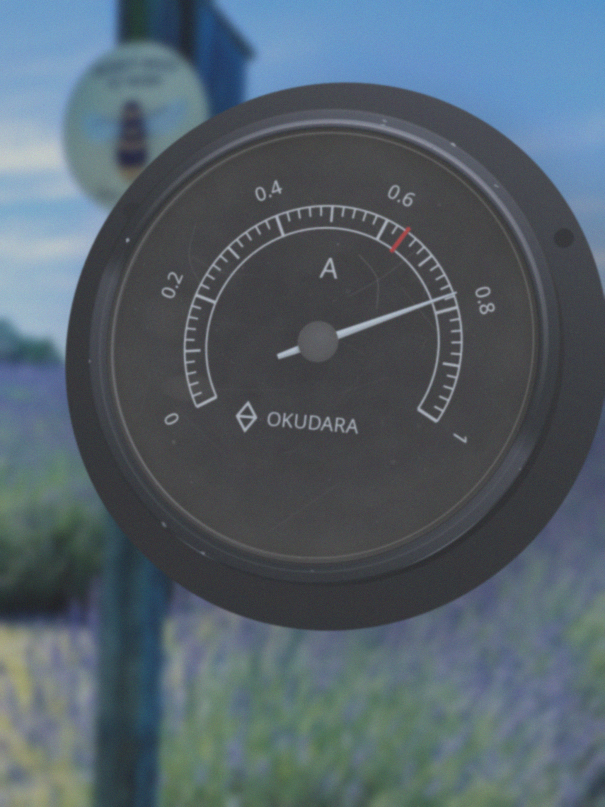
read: 0.78 A
